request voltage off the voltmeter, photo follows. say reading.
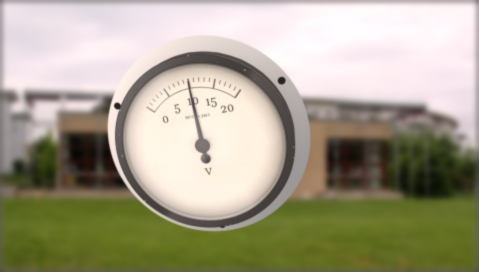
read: 10 V
